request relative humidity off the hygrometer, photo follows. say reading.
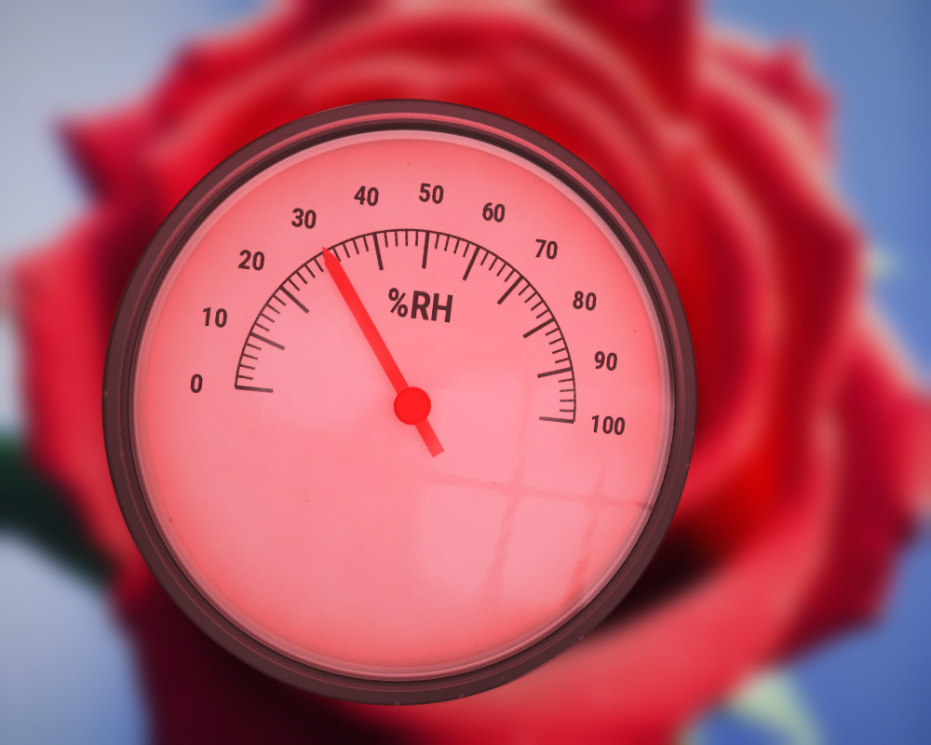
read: 30 %
